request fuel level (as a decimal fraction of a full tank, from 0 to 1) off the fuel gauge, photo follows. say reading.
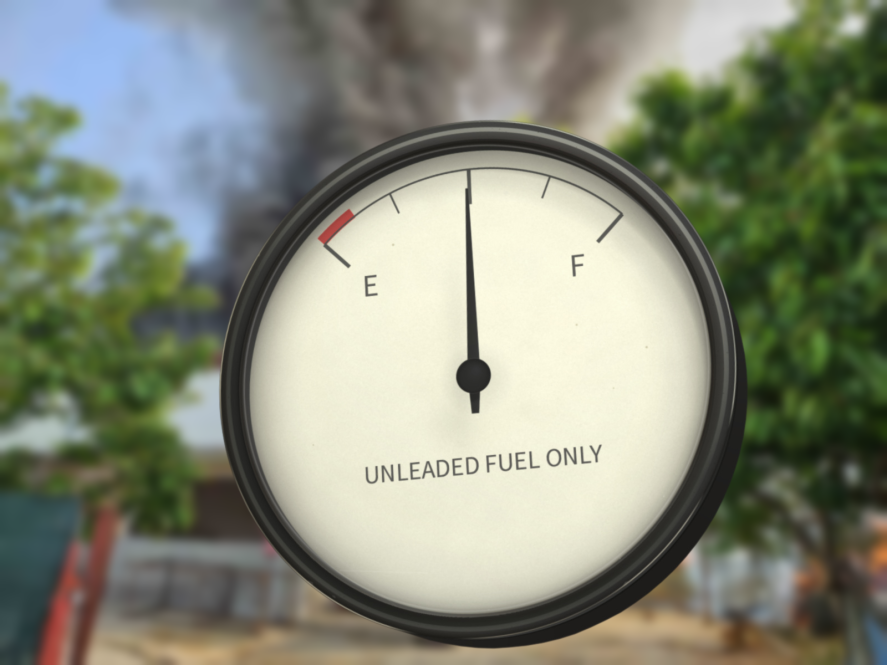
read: 0.5
